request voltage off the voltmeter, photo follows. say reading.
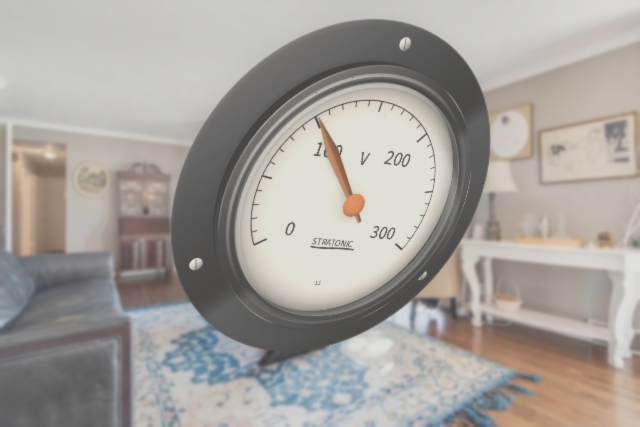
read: 100 V
